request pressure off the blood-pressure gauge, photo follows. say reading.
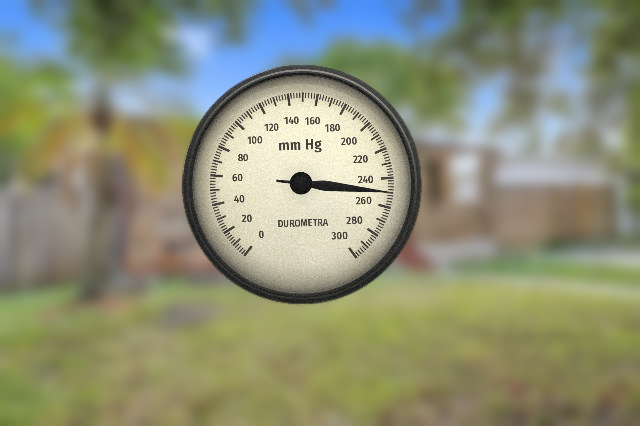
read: 250 mmHg
